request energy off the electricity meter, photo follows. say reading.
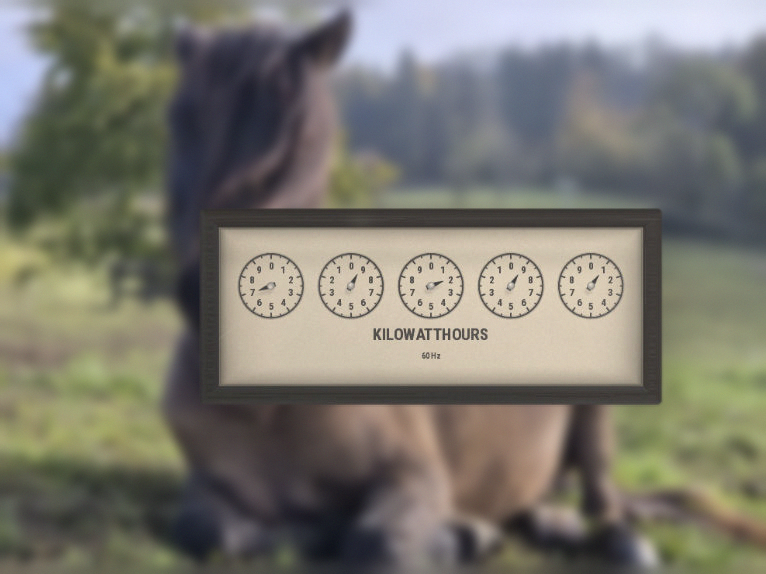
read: 69191 kWh
